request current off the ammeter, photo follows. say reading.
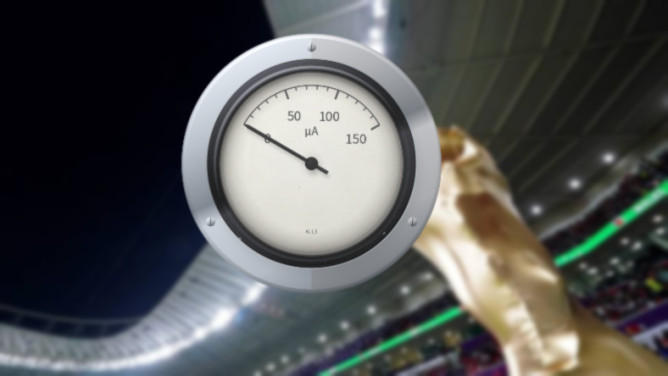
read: 0 µA
